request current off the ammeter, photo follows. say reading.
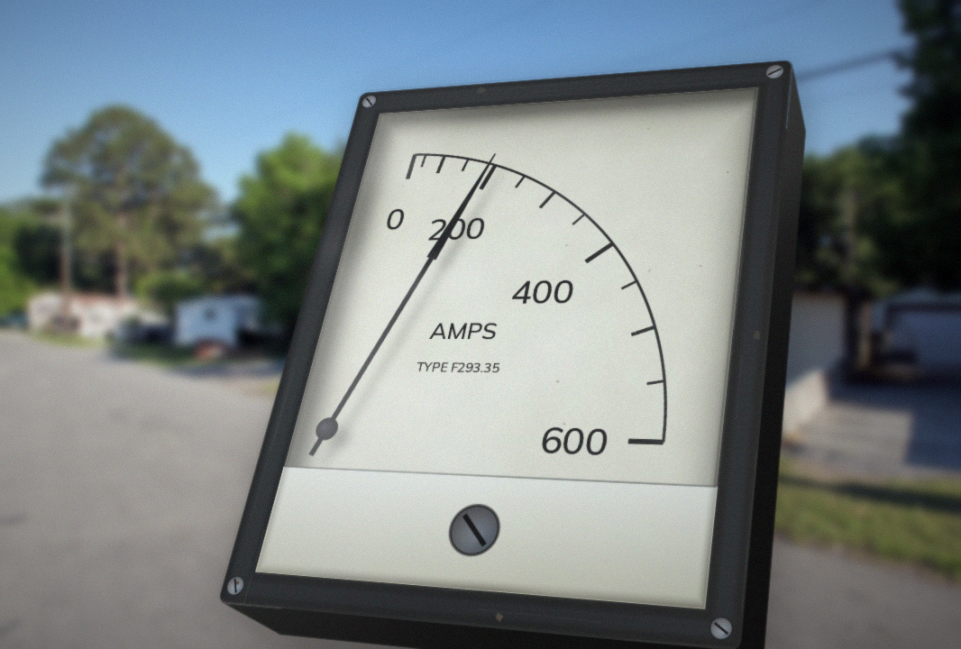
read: 200 A
